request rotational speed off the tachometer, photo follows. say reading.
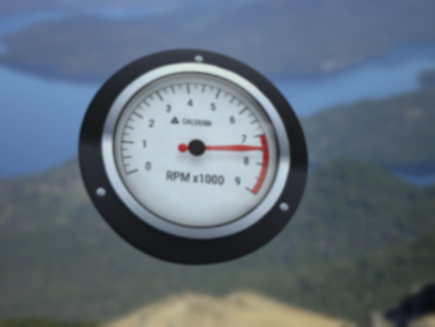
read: 7500 rpm
